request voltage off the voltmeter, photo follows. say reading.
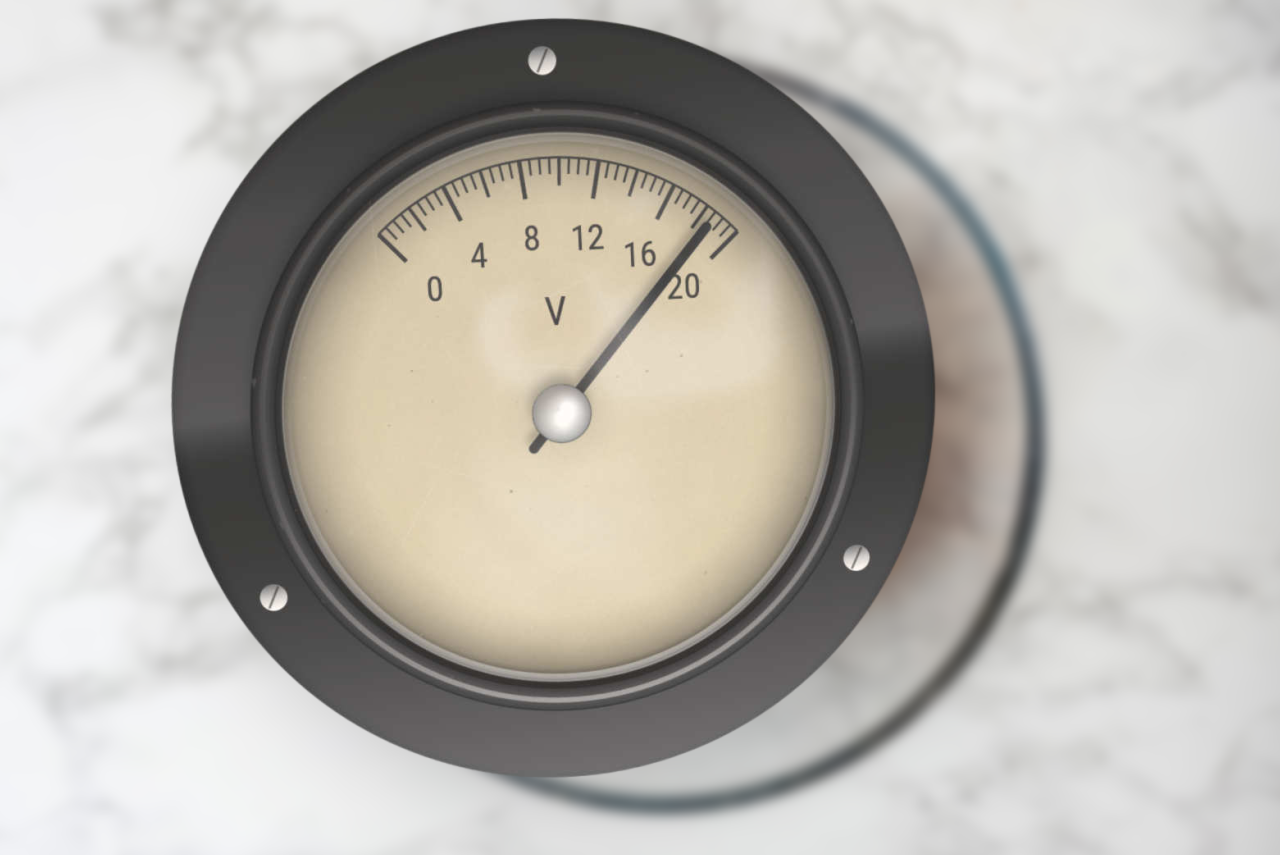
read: 18.5 V
